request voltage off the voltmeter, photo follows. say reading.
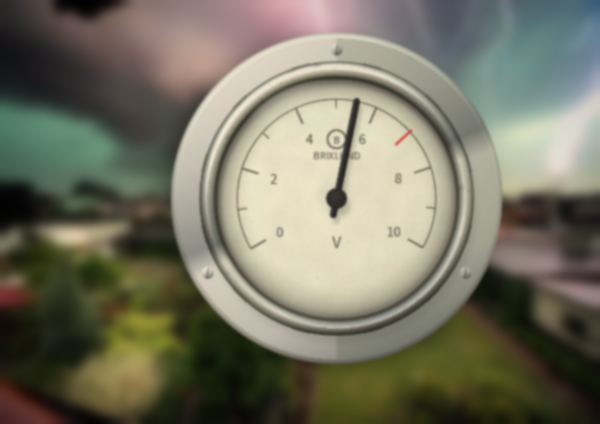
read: 5.5 V
